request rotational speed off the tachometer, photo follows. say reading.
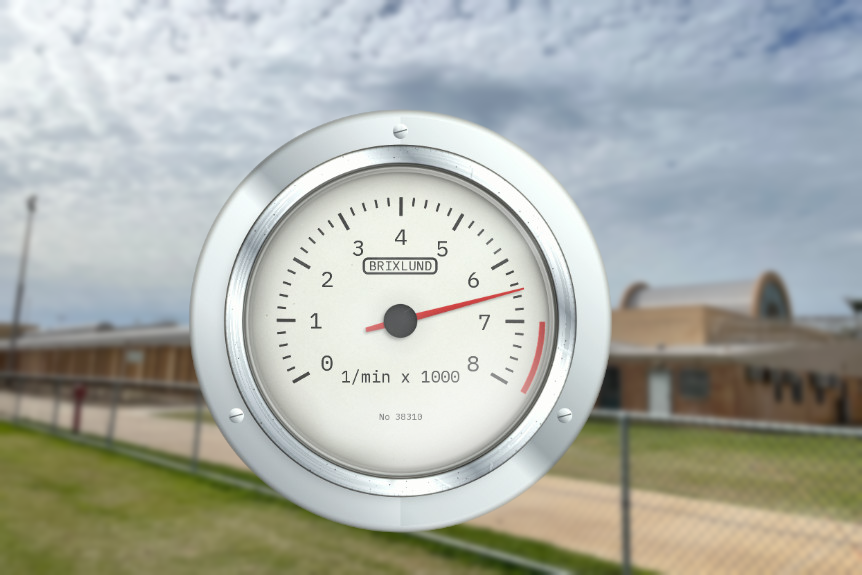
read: 6500 rpm
